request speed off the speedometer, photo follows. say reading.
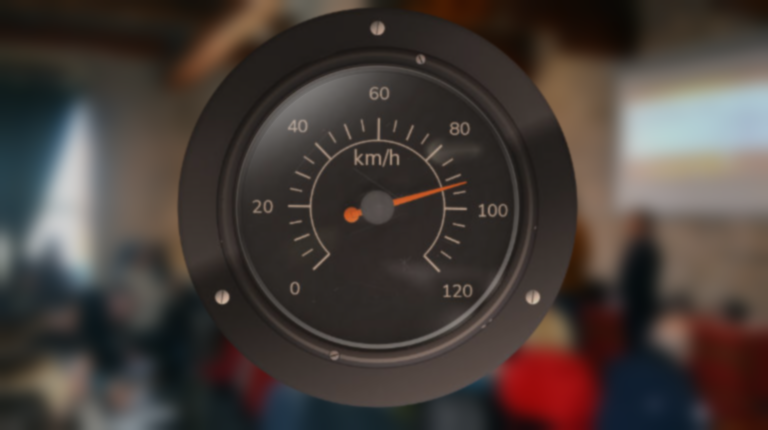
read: 92.5 km/h
